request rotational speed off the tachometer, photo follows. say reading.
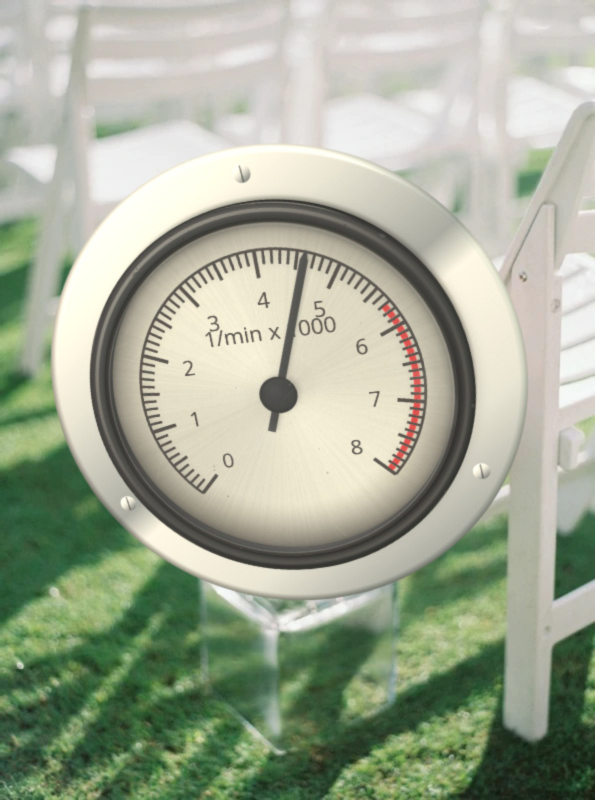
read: 4600 rpm
